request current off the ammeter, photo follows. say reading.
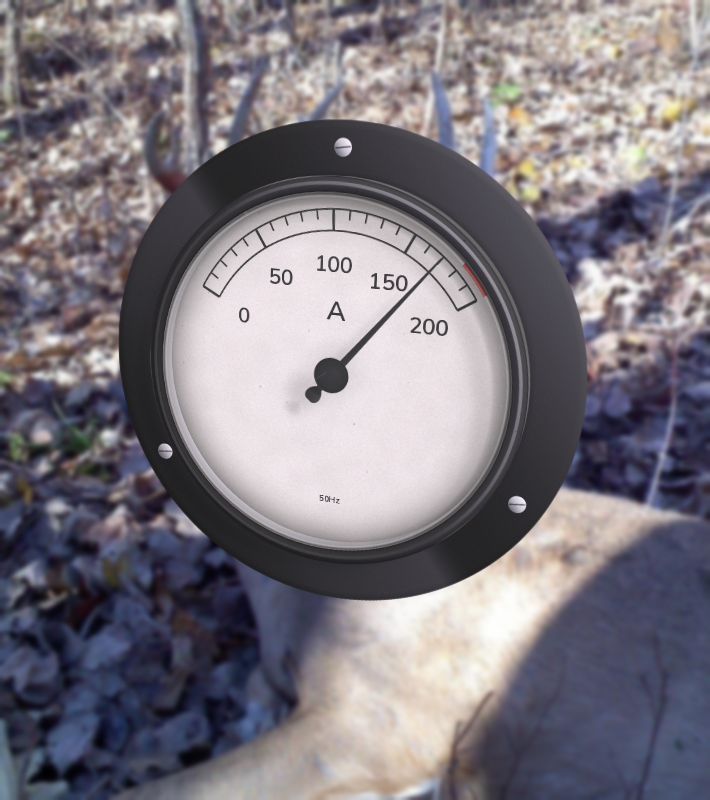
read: 170 A
